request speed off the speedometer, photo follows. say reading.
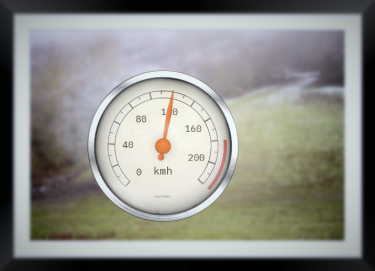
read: 120 km/h
